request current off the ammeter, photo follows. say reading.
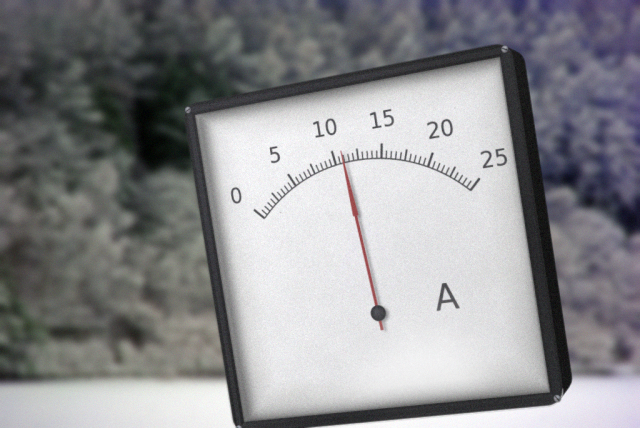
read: 11 A
